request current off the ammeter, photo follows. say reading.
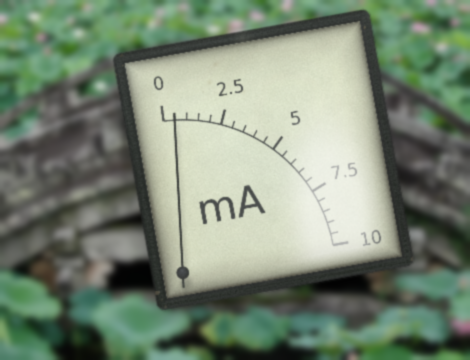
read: 0.5 mA
